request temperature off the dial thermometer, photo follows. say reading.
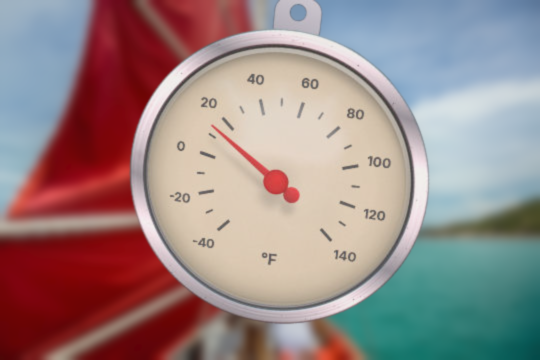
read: 15 °F
